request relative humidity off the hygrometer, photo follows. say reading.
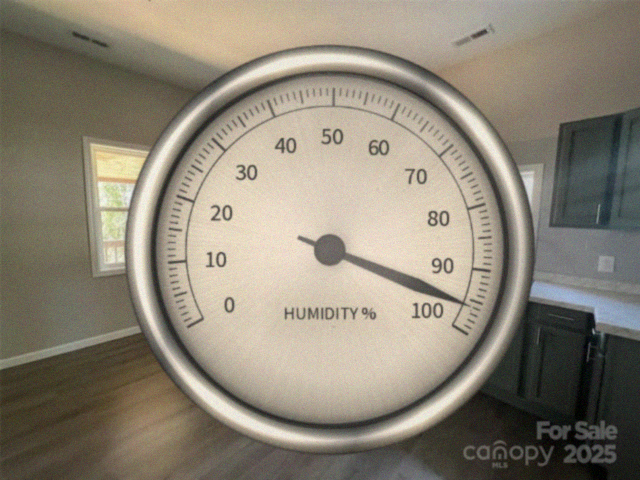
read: 96 %
